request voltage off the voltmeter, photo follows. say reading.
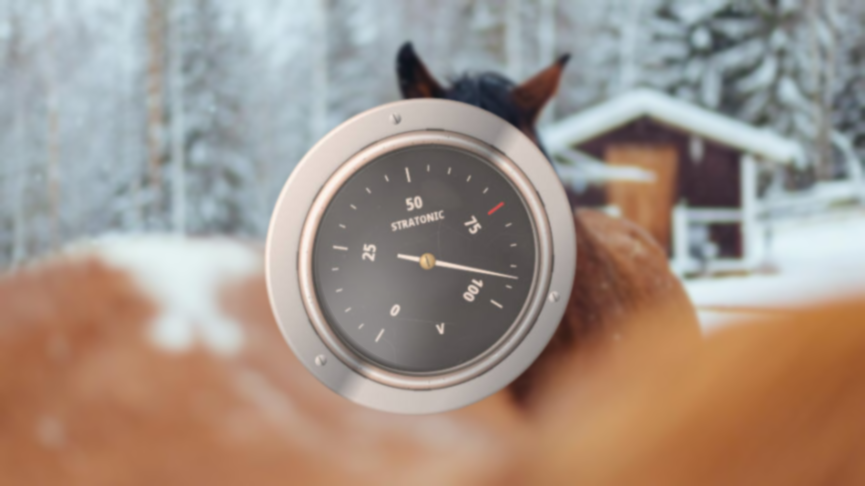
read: 92.5 V
